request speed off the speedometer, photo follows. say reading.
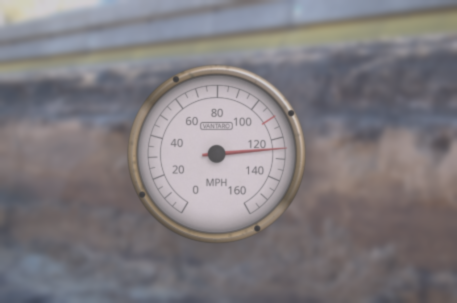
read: 125 mph
